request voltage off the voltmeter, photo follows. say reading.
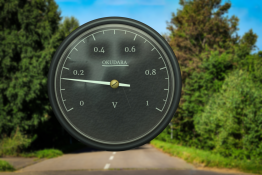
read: 0.15 V
